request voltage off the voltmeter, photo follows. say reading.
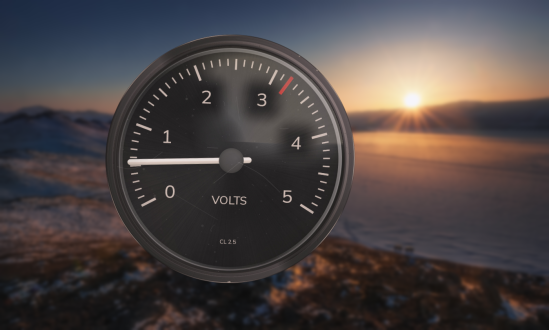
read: 0.55 V
